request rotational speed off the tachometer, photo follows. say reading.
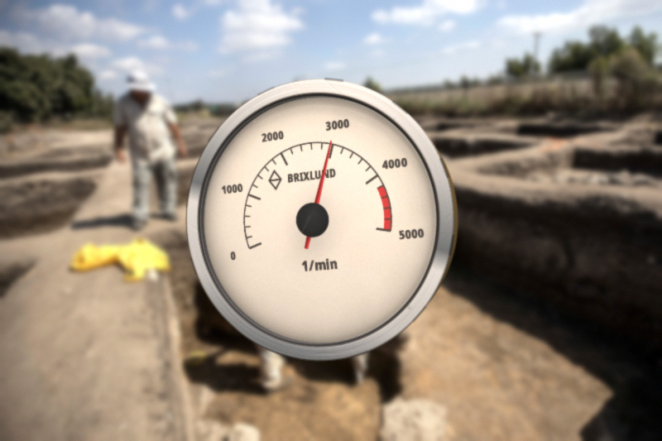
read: 3000 rpm
